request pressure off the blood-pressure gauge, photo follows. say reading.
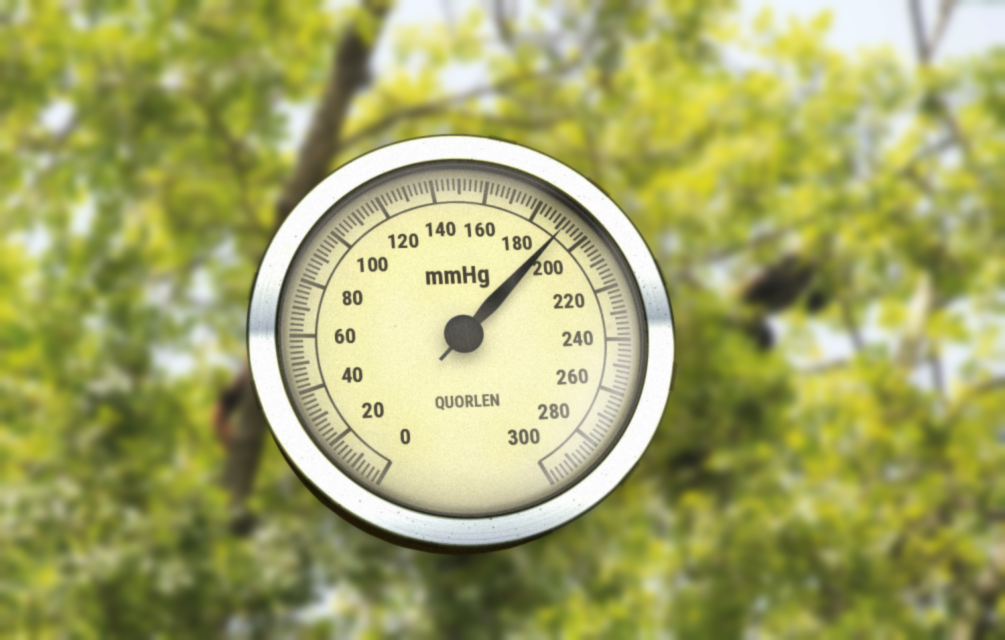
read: 192 mmHg
